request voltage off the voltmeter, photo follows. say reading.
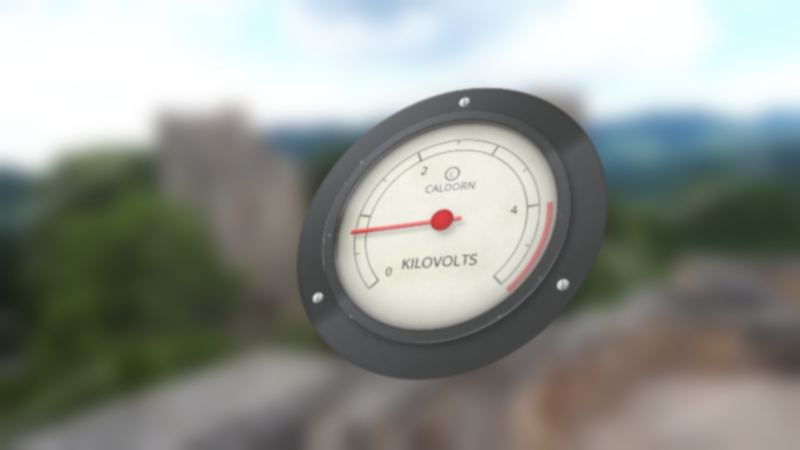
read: 0.75 kV
